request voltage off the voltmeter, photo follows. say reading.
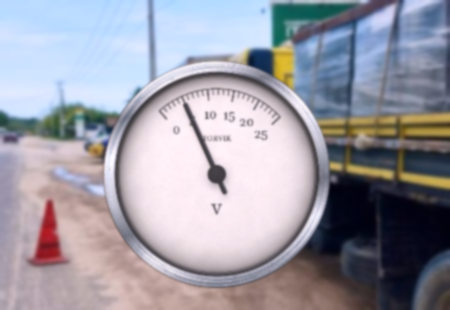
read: 5 V
